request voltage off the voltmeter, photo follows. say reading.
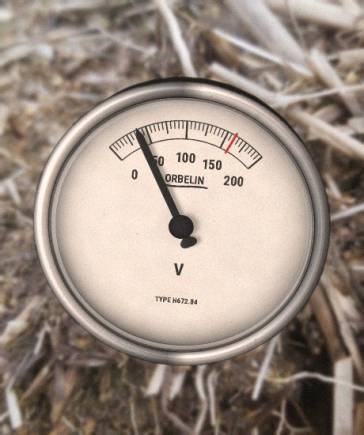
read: 40 V
